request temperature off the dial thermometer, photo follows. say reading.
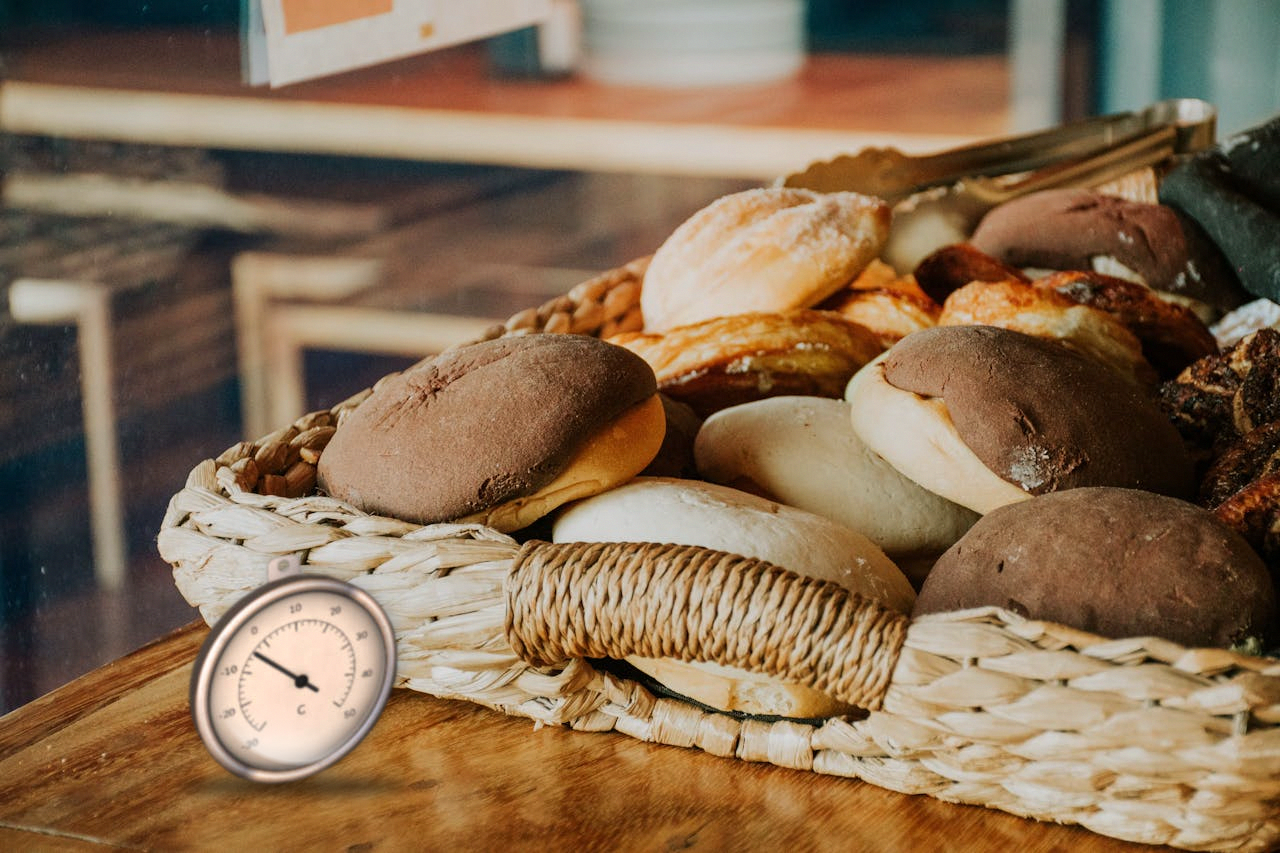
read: -4 °C
